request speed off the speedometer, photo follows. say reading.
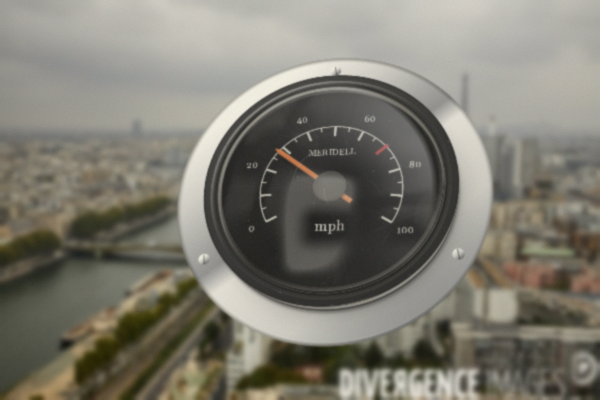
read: 27.5 mph
